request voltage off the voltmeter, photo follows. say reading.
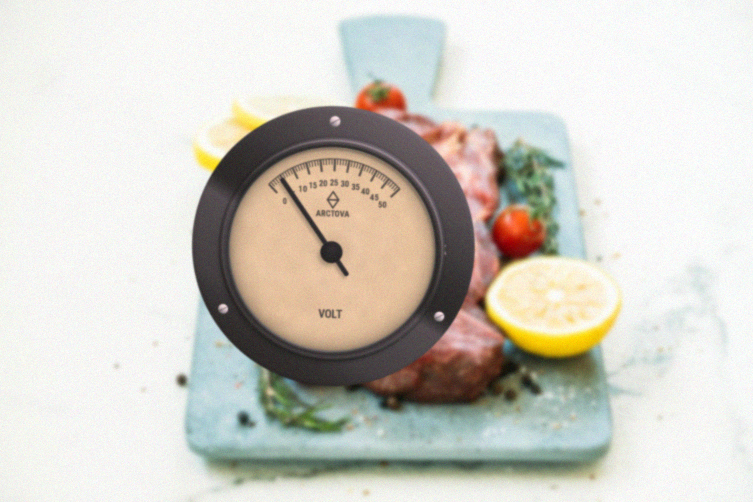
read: 5 V
